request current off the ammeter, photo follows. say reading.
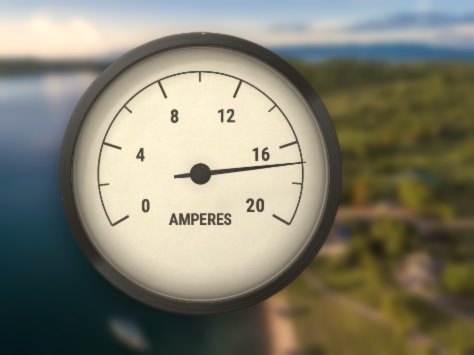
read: 17 A
